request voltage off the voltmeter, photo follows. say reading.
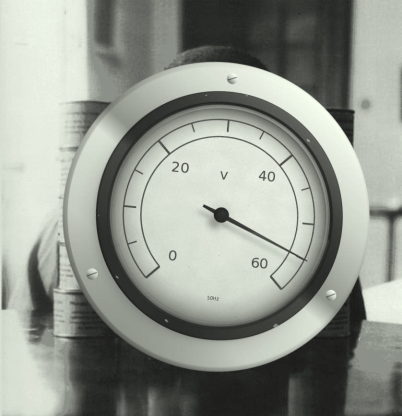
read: 55 V
